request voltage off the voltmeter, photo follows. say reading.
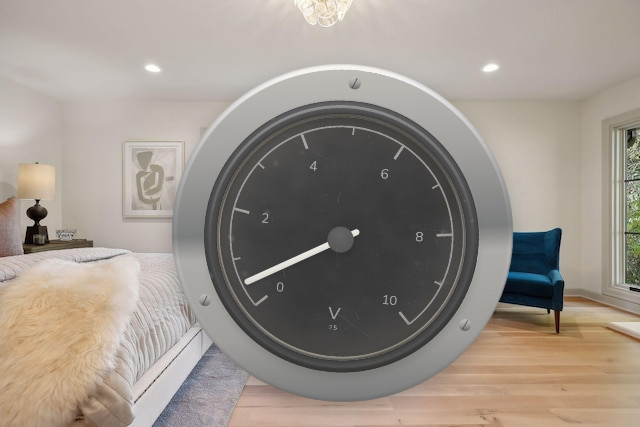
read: 0.5 V
